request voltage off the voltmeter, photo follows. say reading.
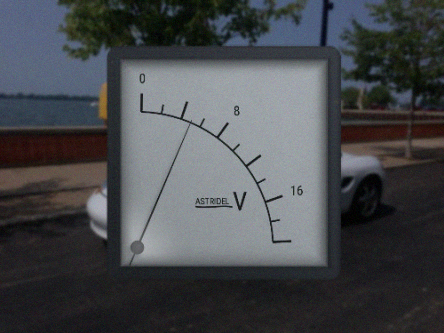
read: 5 V
